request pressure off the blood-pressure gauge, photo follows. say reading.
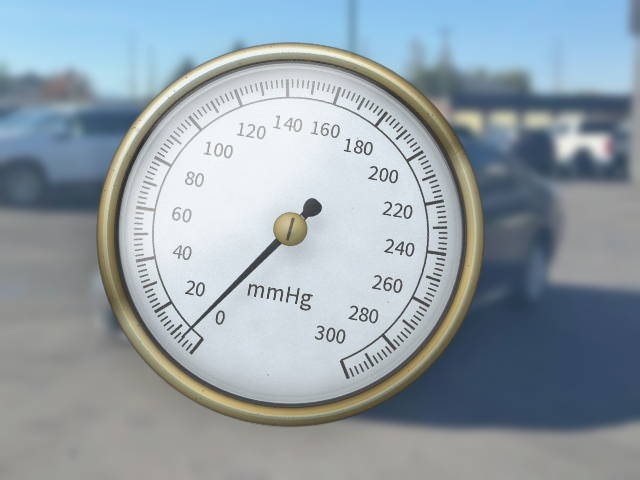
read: 6 mmHg
